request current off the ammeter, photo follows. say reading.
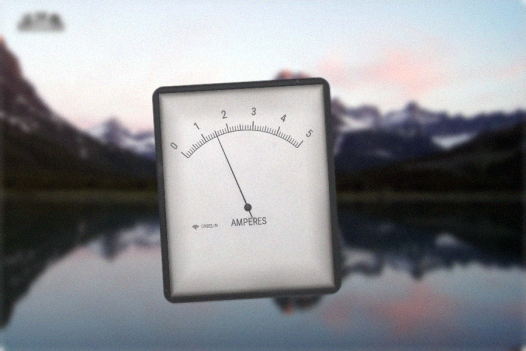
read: 1.5 A
